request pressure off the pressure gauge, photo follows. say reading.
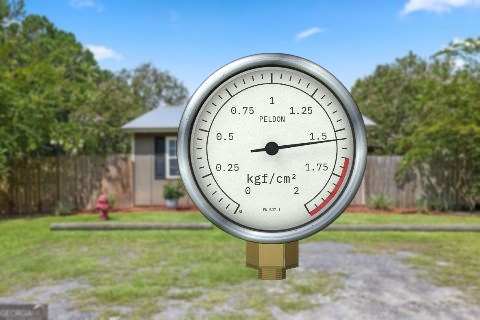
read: 1.55 kg/cm²
